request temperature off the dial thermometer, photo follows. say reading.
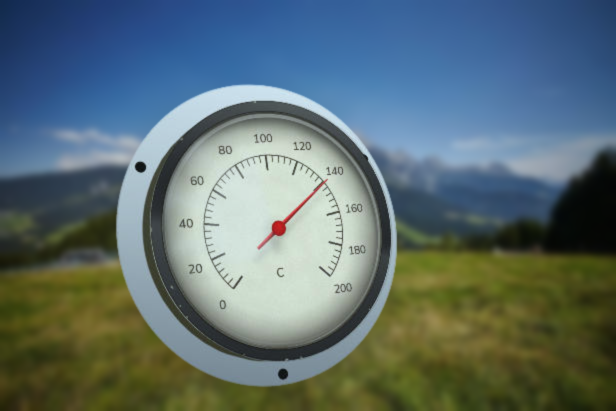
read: 140 °C
